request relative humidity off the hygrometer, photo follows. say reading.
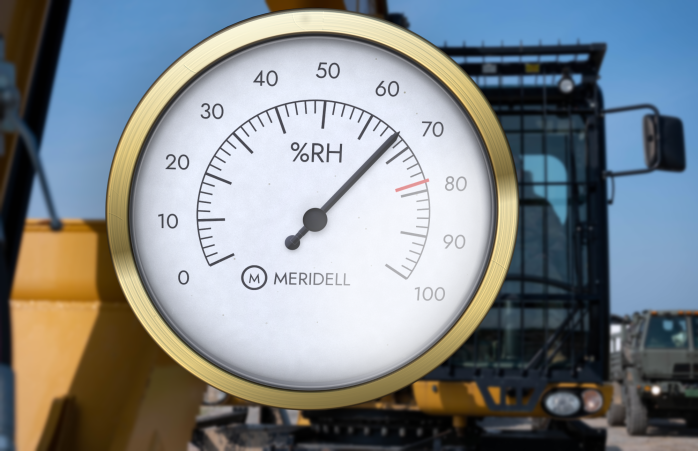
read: 66 %
